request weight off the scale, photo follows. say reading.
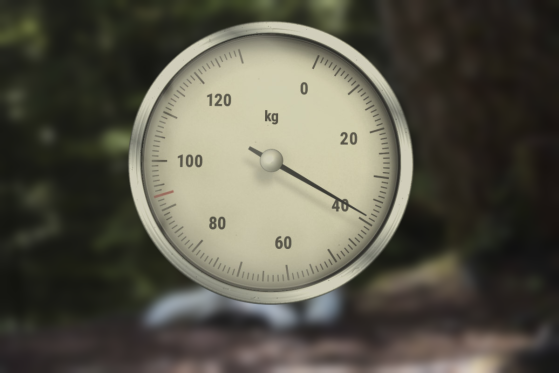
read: 39 kg
